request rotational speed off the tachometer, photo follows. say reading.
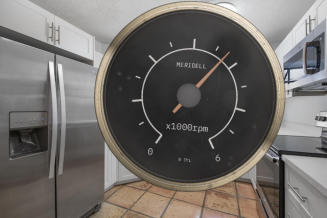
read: 3750 rpm
